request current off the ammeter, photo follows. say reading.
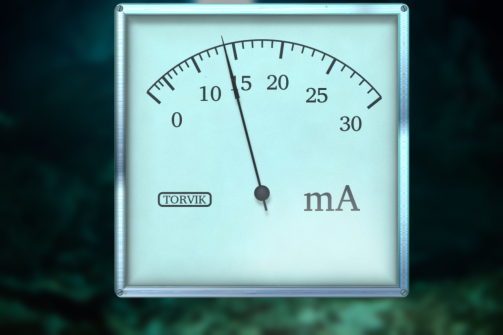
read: 14 mA
